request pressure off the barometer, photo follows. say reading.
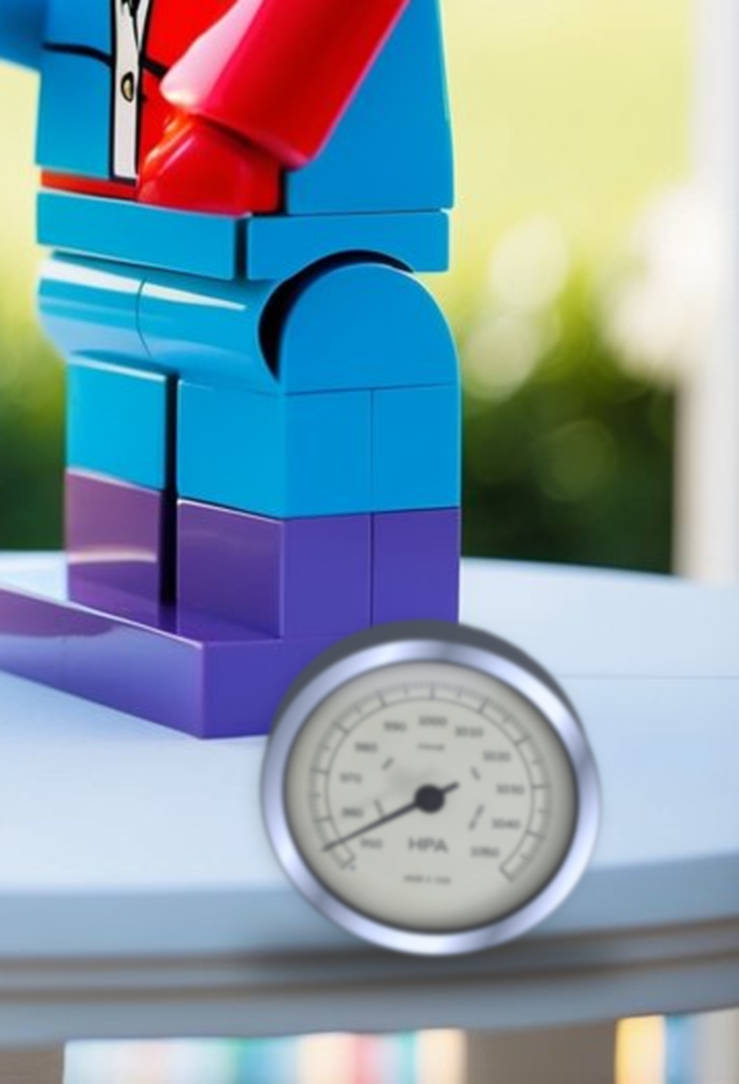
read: 955 hPa
